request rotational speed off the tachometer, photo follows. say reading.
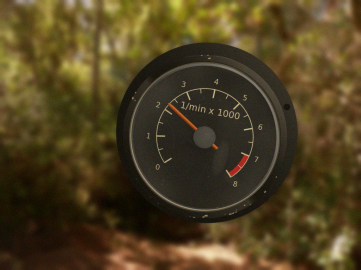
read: 2250 rpm
